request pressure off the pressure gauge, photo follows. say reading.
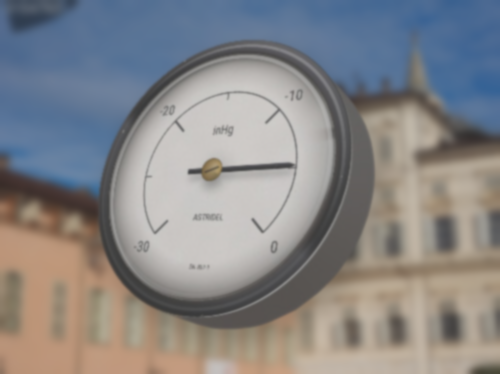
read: -5 inHg
